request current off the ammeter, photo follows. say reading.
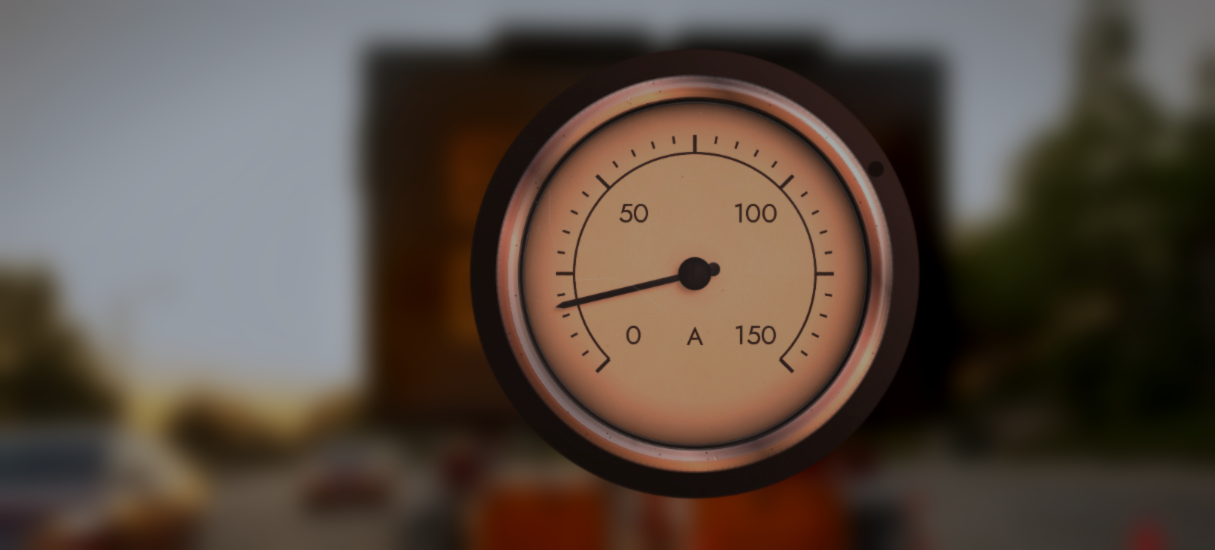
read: 17.5 A
